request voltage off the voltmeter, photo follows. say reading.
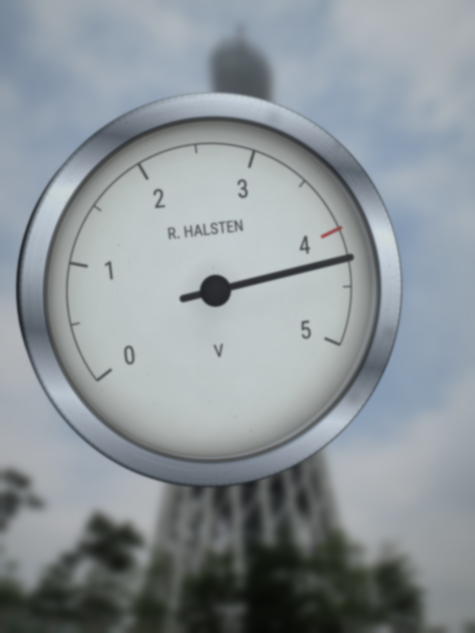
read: 4.25 V
